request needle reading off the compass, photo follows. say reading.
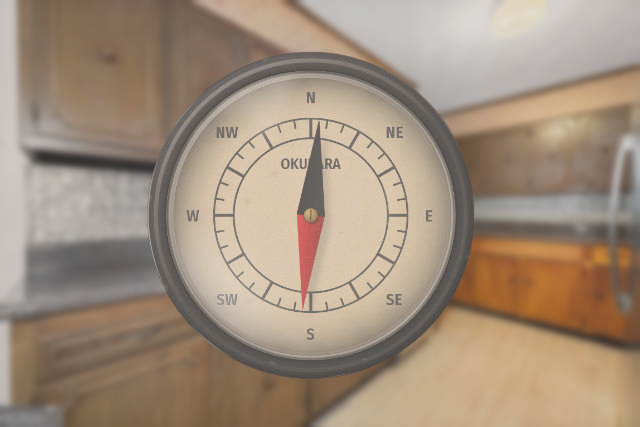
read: 185 °
